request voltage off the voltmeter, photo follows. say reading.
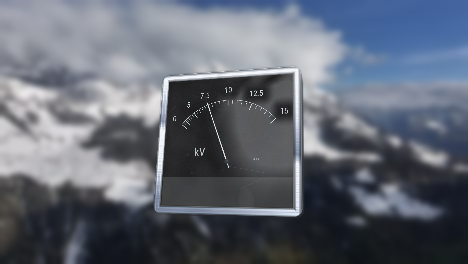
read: 7.5 kV
